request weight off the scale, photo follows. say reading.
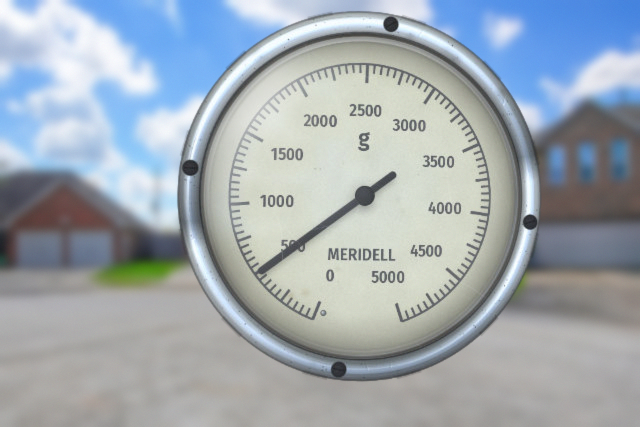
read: 500 g
